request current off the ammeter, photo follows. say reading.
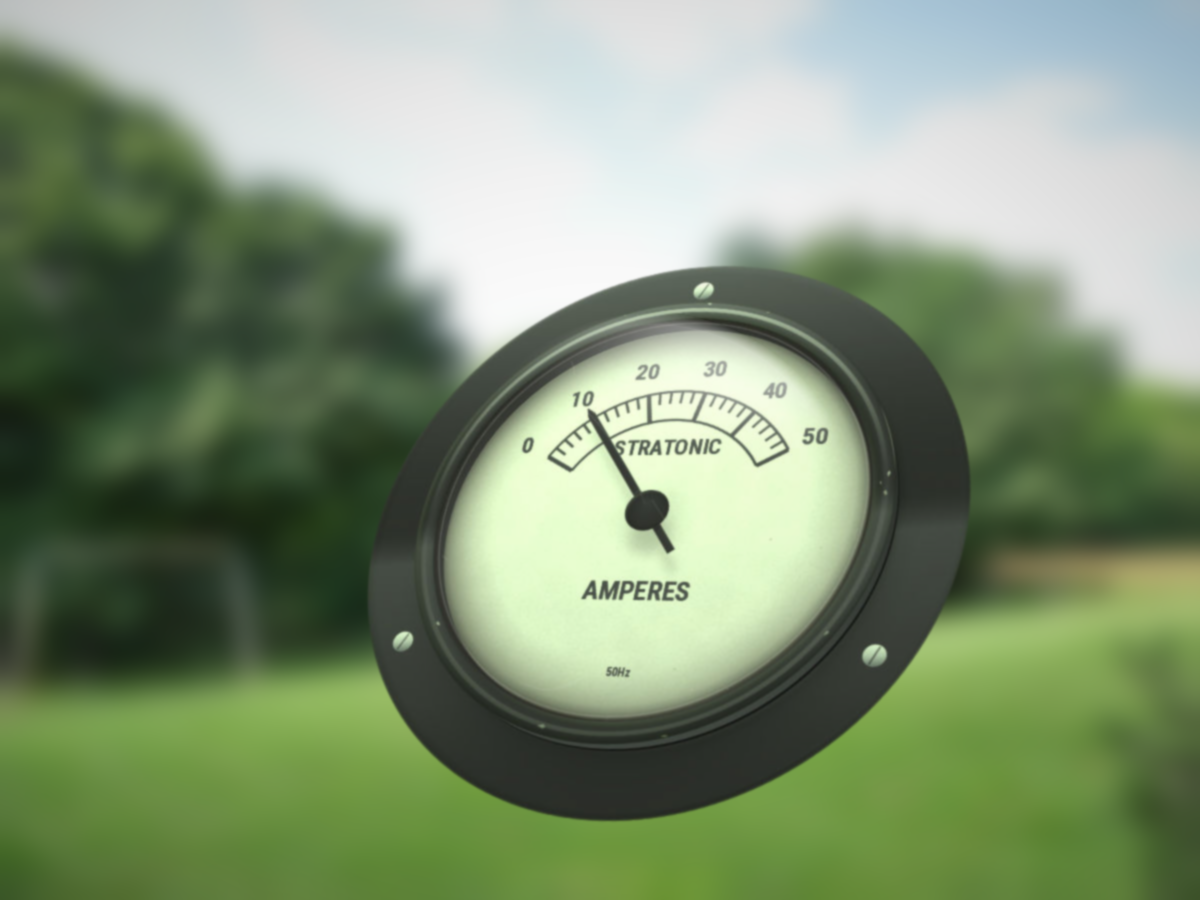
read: 10 A
